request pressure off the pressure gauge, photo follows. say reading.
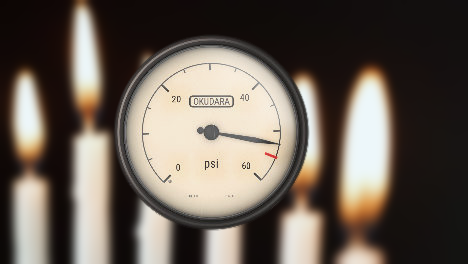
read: 52.5 psi
